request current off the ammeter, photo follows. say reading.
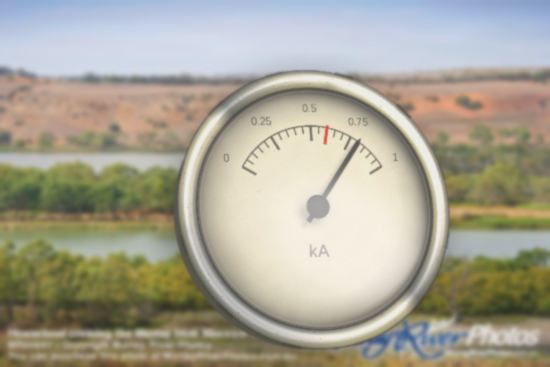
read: 0.8 kA
